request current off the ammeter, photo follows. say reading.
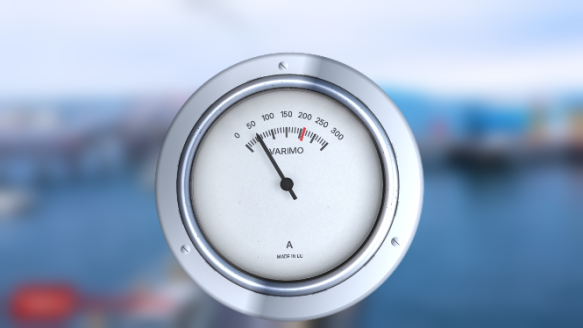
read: 50 A
